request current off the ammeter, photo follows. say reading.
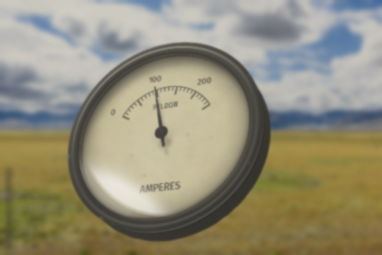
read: 100 A
